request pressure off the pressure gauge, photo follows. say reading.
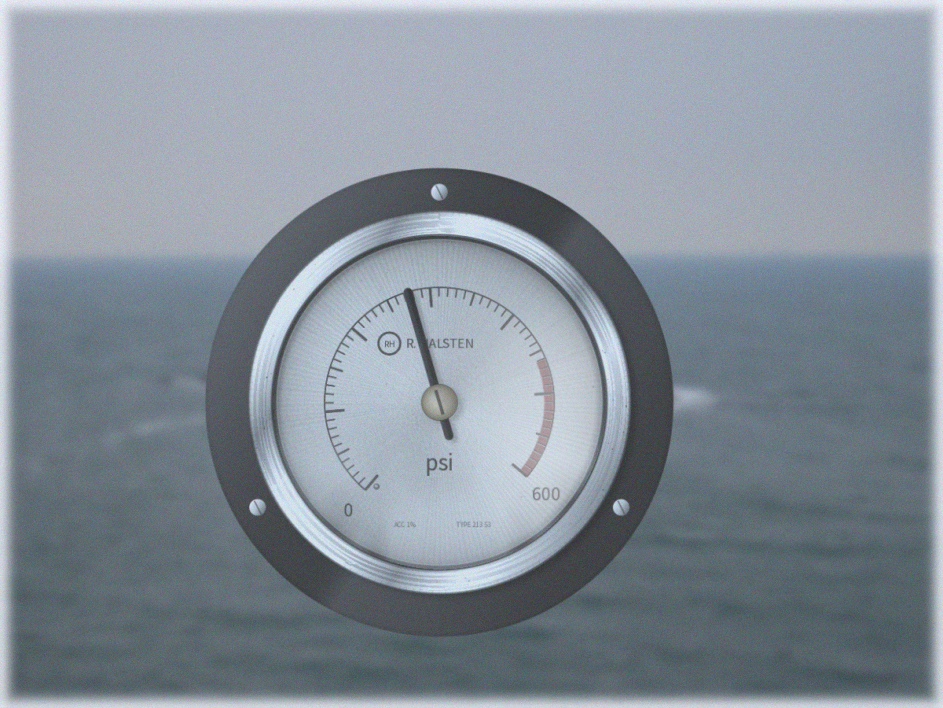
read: 275 psi
